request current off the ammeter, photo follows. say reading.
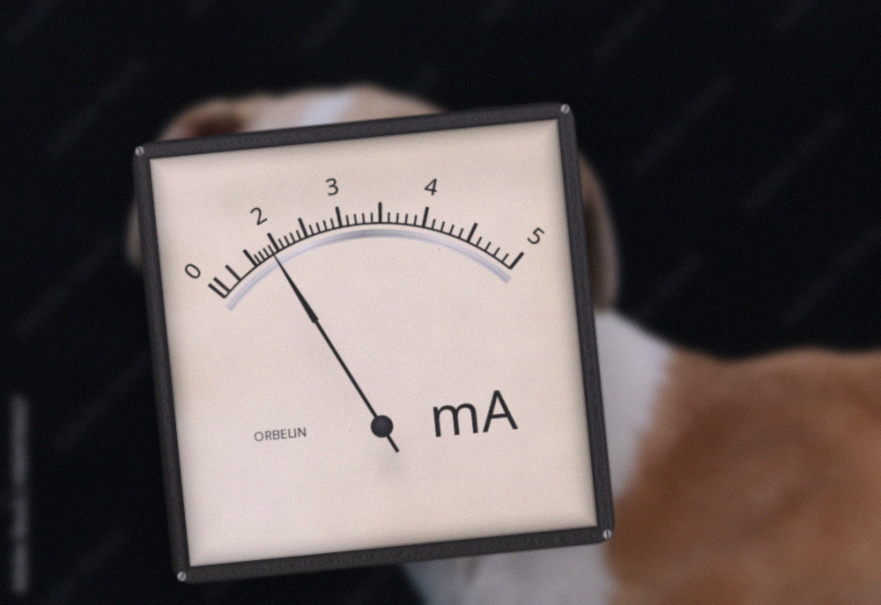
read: 1.9 mA
